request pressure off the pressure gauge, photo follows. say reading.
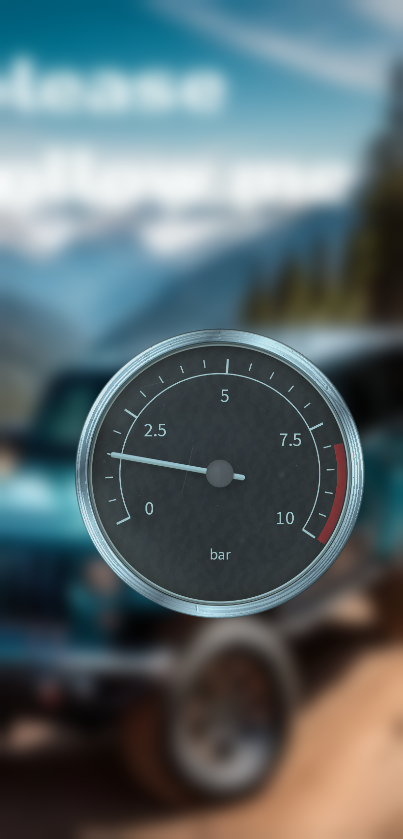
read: 1.5 bar
